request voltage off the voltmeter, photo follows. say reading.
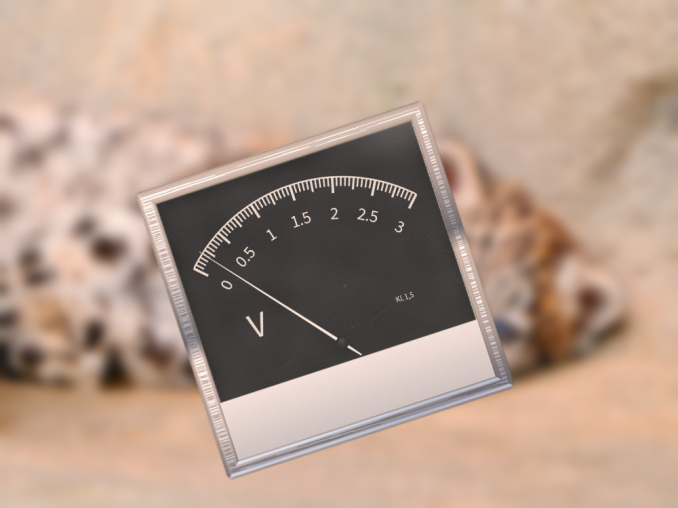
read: 0.2 V
